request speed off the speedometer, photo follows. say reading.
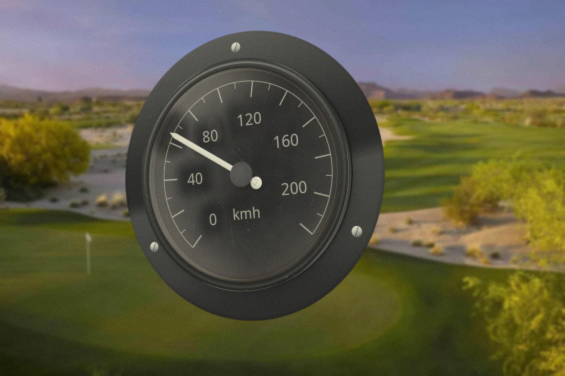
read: 65 km/h
